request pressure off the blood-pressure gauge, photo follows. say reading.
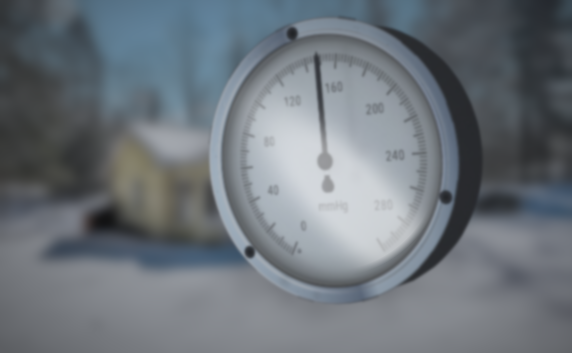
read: 150 mmHg
